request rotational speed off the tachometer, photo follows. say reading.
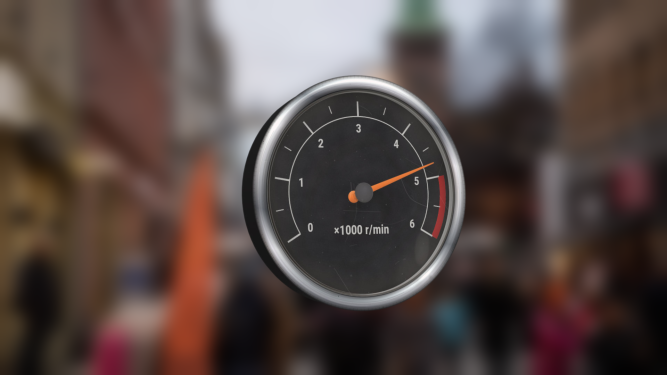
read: 4750 rpm
